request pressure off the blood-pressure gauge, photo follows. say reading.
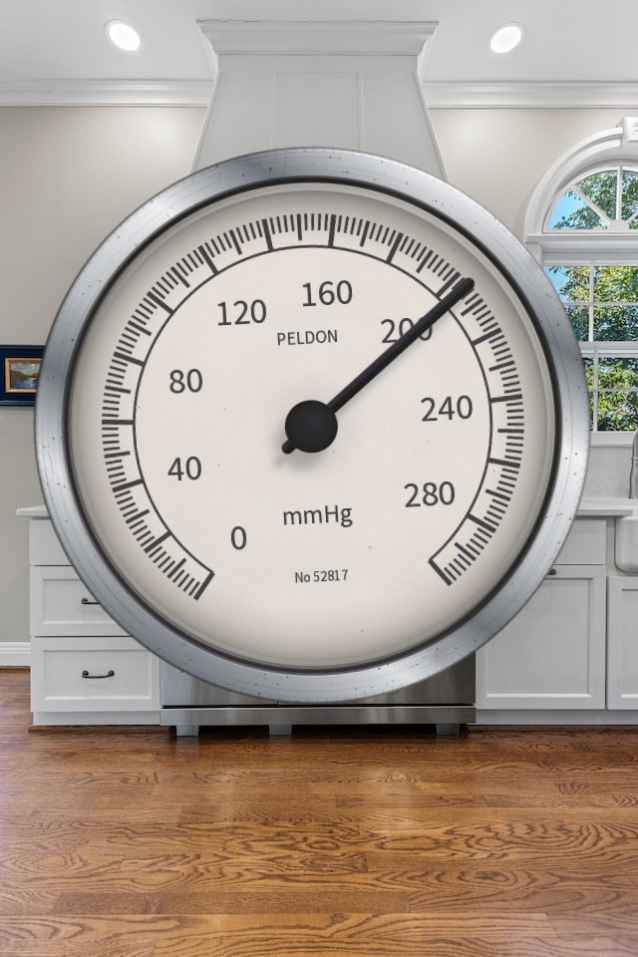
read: 204 mmHg
